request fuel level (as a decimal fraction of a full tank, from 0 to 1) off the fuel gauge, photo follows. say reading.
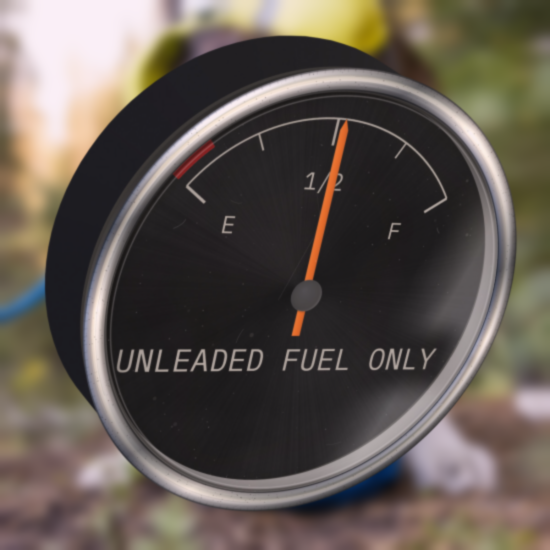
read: 0.5
